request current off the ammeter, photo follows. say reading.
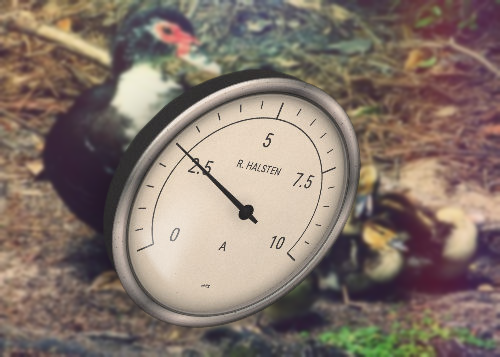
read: 2.5 A
